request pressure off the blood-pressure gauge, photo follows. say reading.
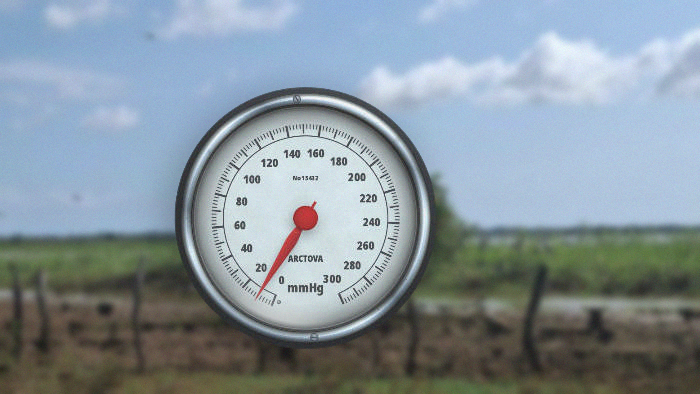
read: 10 mmHg
